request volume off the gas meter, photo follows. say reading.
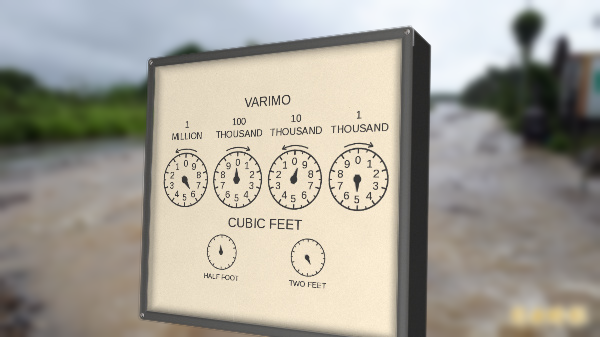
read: 599500 ft³
